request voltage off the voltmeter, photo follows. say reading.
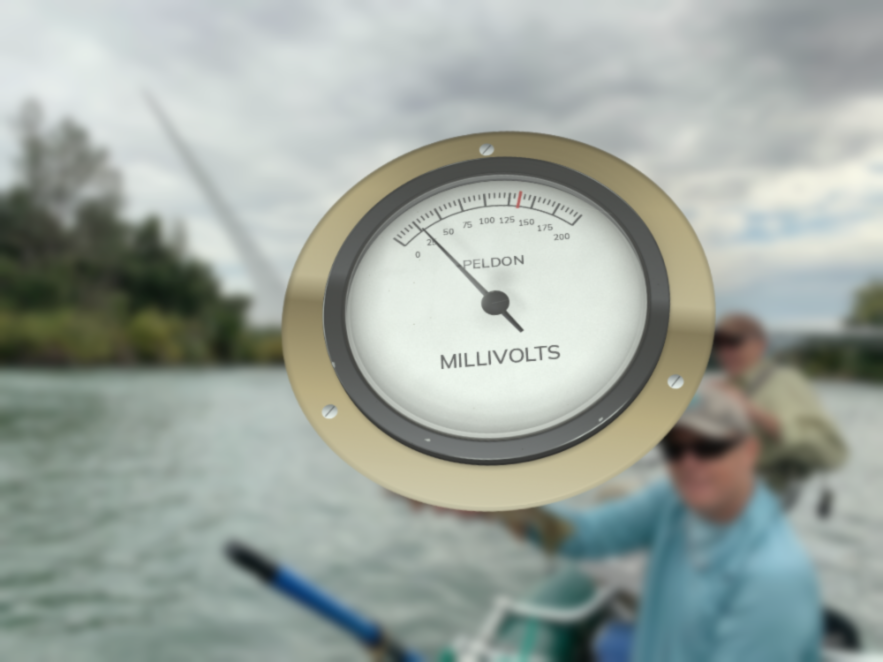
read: 25 mV
